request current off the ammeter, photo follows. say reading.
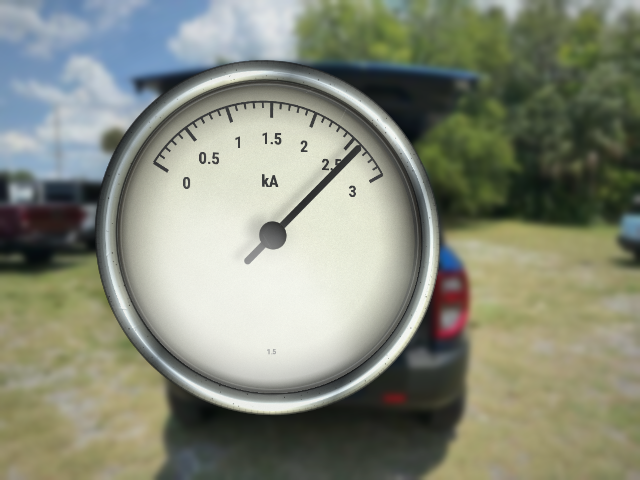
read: 2.6 kA
